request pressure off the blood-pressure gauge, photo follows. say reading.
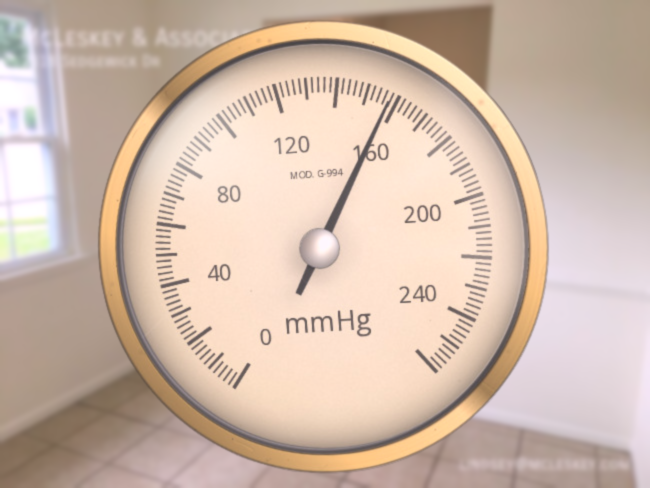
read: 158 mmHg
